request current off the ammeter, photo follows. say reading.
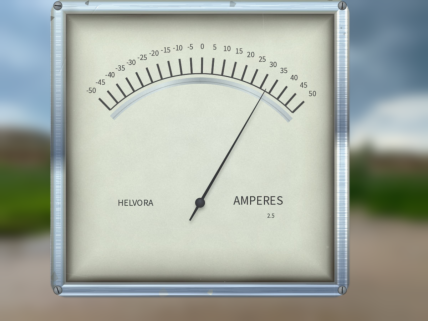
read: 32.5 A
